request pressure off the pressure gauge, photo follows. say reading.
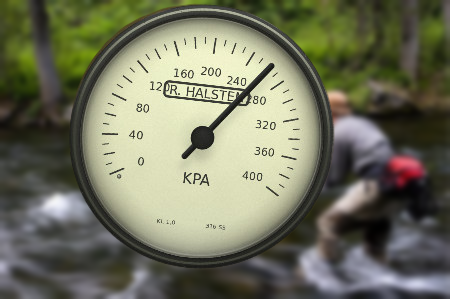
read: 260 kPa
